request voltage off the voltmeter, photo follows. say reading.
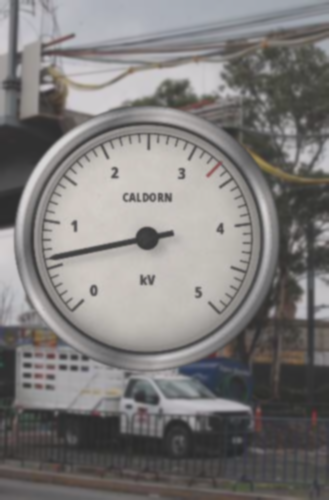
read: 0.6 kV
